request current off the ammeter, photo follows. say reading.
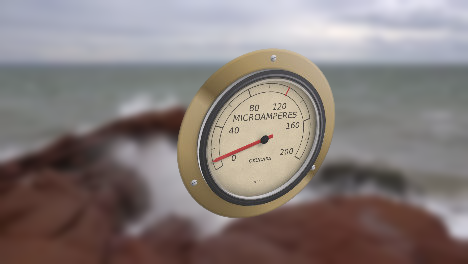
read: 10 µA
